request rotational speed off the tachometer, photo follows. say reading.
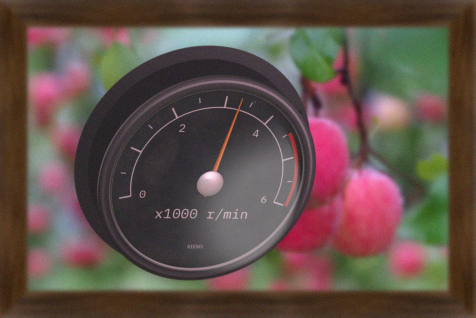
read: 3250 rpm
